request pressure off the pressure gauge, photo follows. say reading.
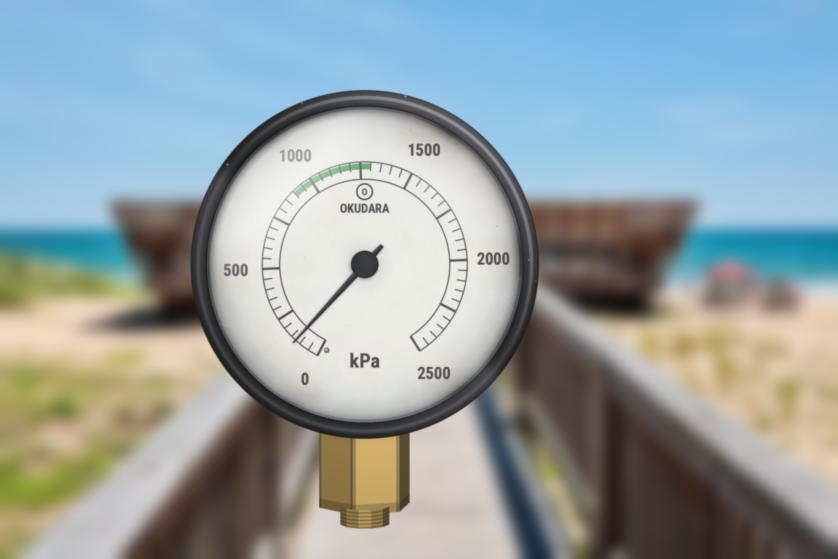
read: 125 kPa
